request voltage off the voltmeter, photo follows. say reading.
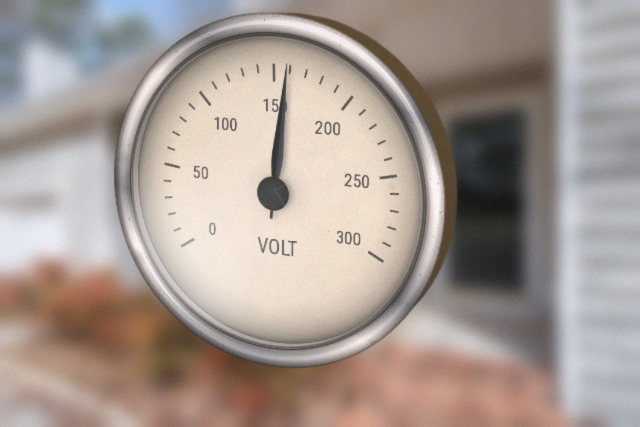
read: 160 V
